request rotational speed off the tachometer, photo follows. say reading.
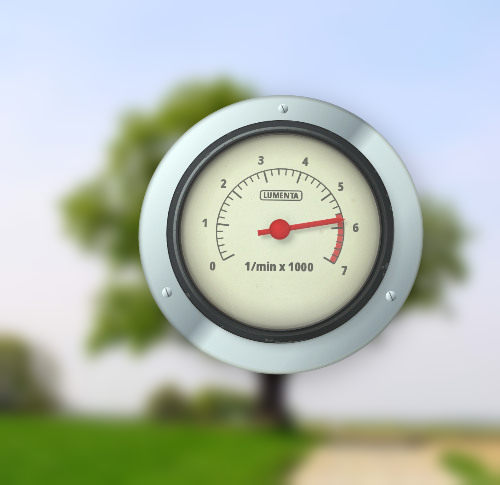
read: 5800 rpm
